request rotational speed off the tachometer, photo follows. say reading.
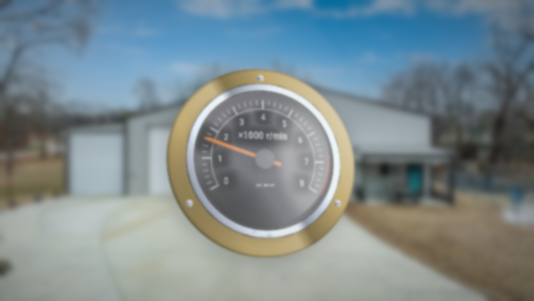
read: 1600 rpm
